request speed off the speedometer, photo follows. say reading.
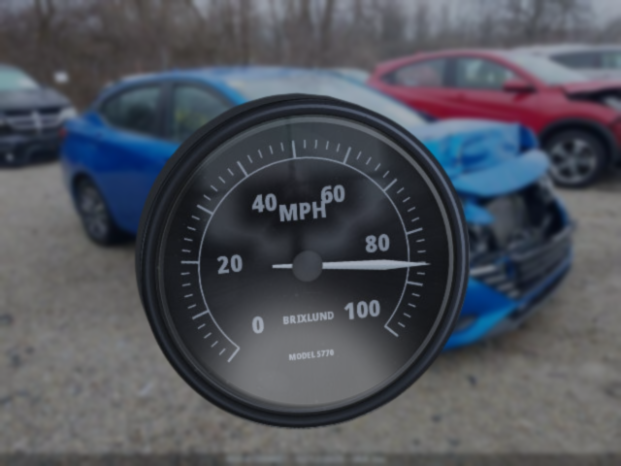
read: 86 mph
